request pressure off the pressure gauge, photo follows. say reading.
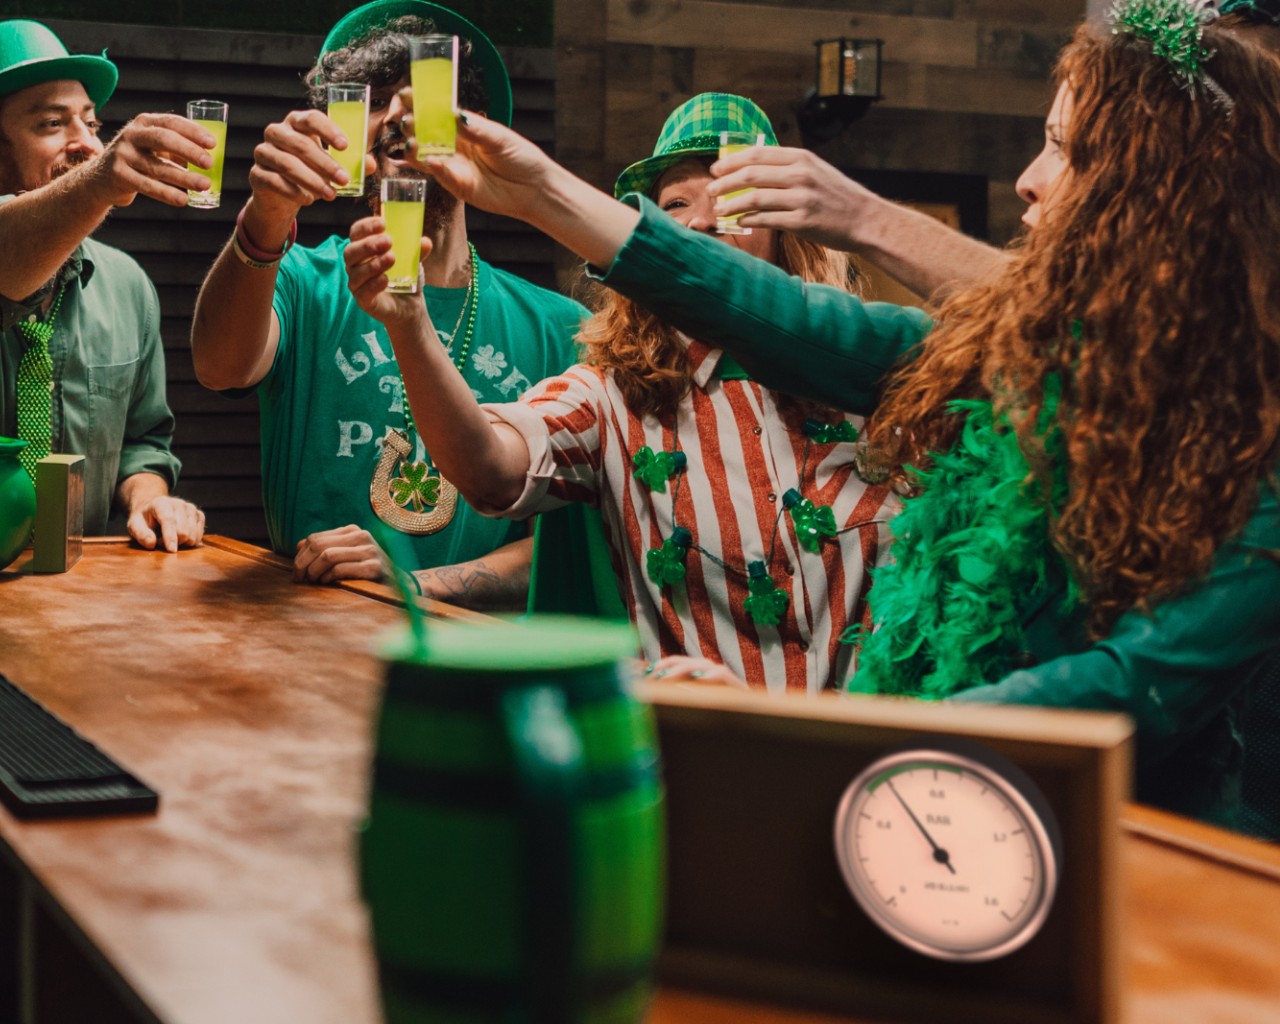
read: 0.6 bar
